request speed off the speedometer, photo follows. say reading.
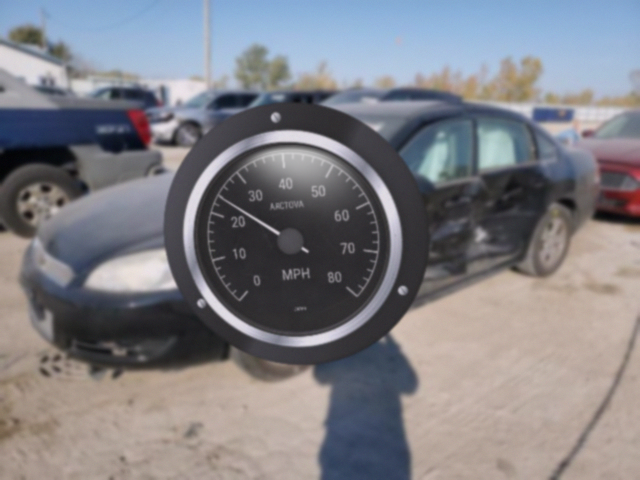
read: 24 mph
